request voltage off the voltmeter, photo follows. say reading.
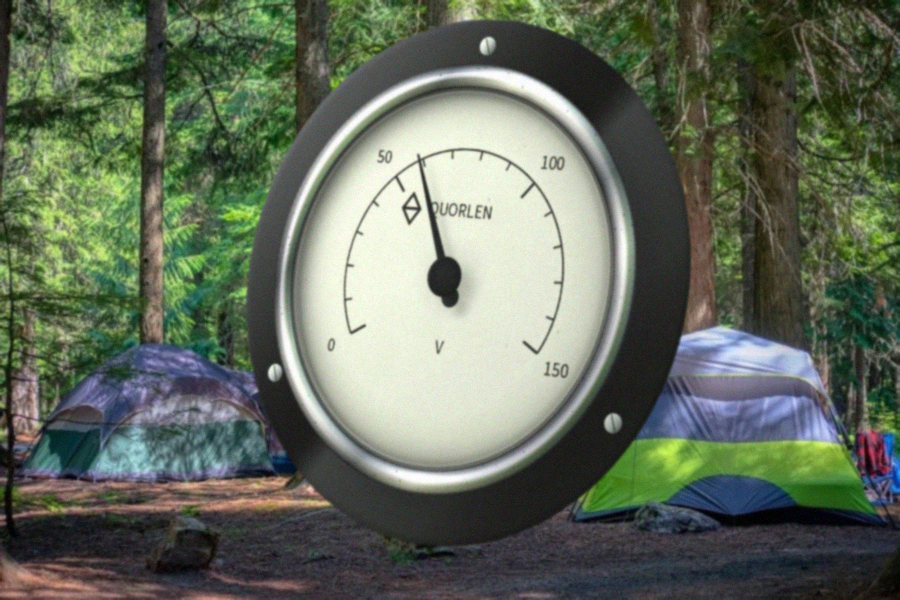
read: 60 V
